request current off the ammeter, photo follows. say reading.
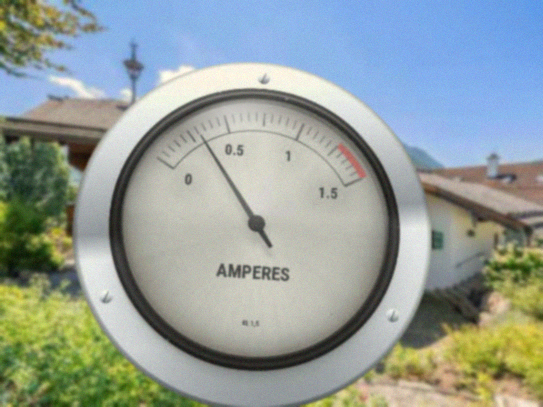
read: 0.3 A
